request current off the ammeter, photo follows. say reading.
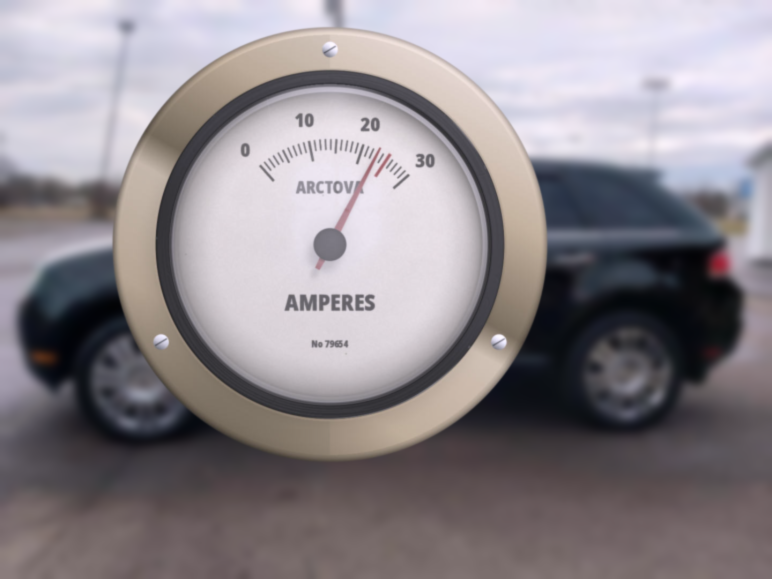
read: 23 A
